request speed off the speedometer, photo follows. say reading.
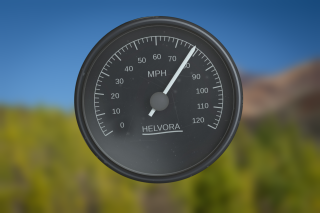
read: 78 mph
